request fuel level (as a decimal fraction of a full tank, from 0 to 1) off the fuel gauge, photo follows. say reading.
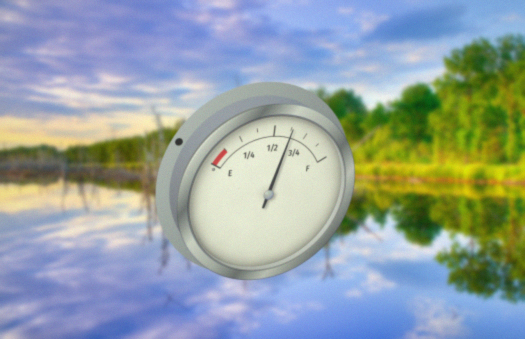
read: 0.625
